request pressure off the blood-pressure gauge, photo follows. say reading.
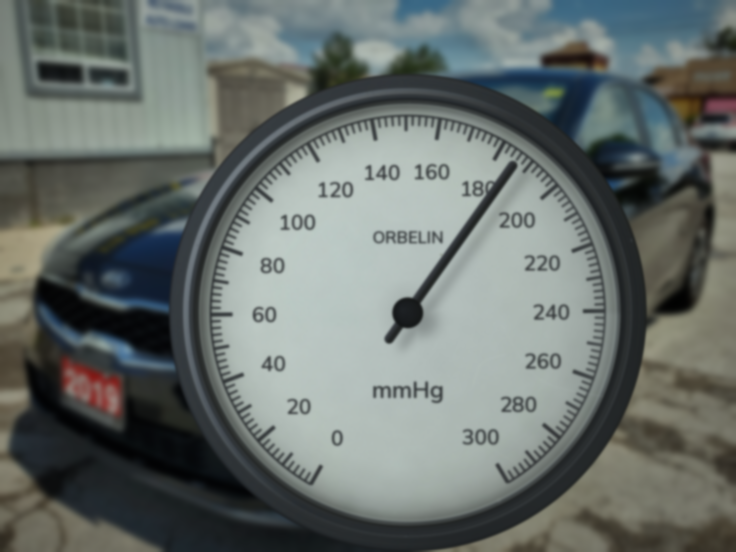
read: 186 mmHg
